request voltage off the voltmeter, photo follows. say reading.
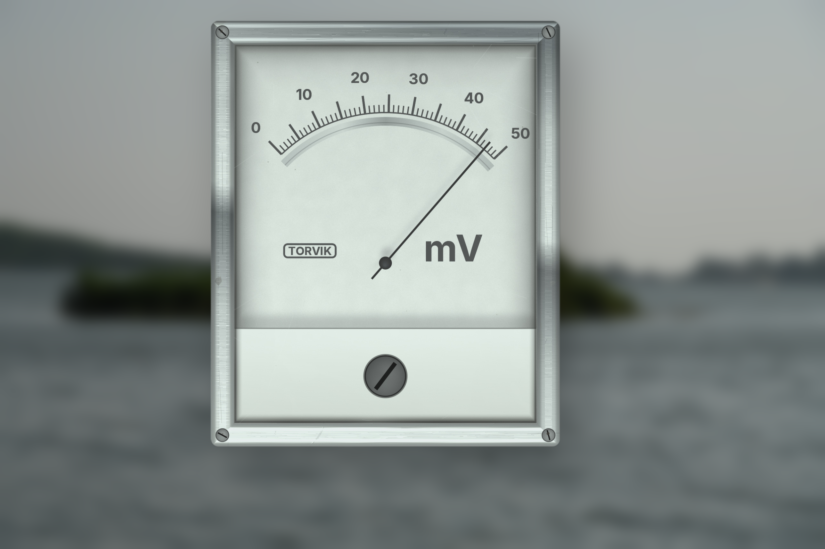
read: 47 mV
